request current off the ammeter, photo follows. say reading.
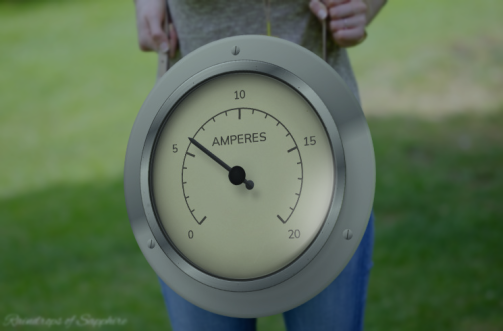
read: 6 A
